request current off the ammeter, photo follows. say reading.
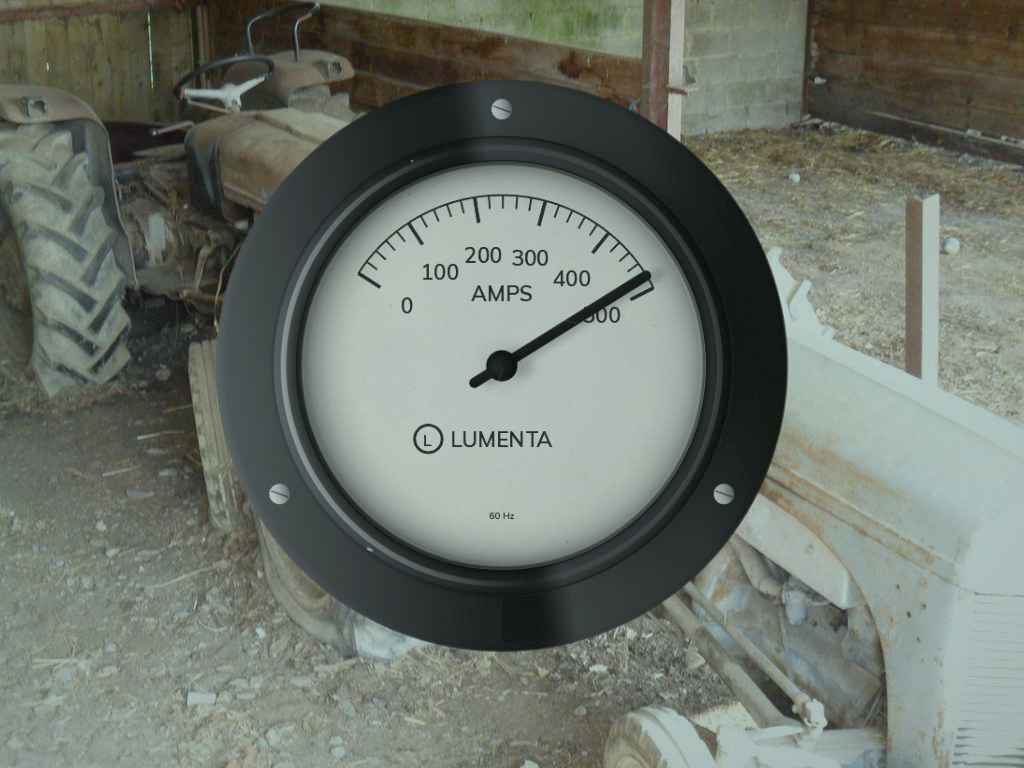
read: 480 A
